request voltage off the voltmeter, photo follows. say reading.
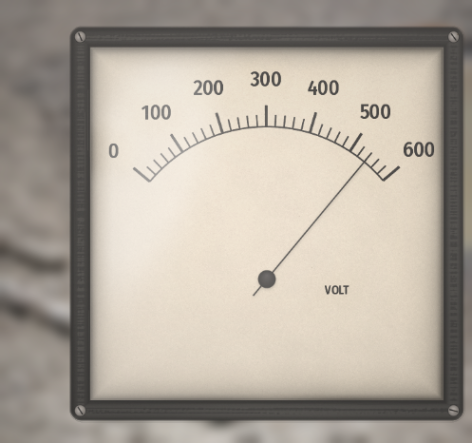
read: 540 V
